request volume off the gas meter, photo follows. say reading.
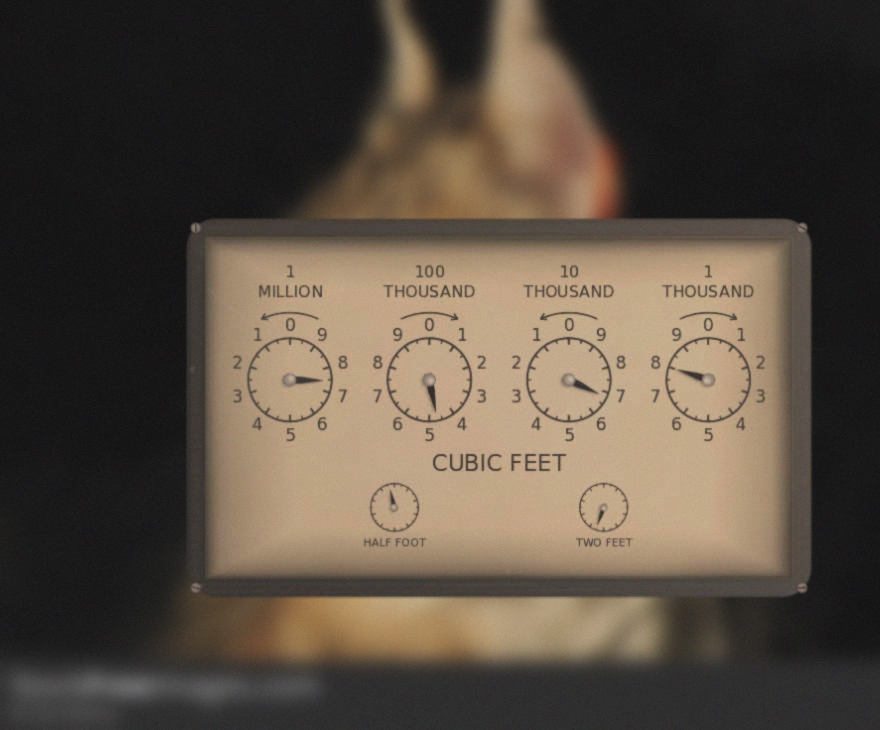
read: 746800 ft³
